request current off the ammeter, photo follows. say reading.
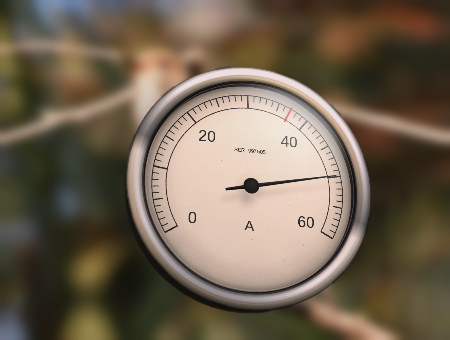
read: 50 A
